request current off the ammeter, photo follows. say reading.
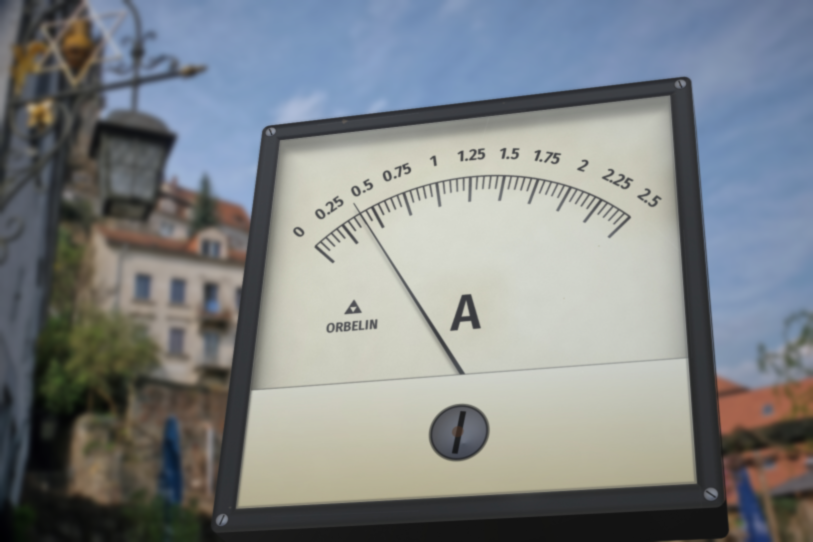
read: 0.4 A
